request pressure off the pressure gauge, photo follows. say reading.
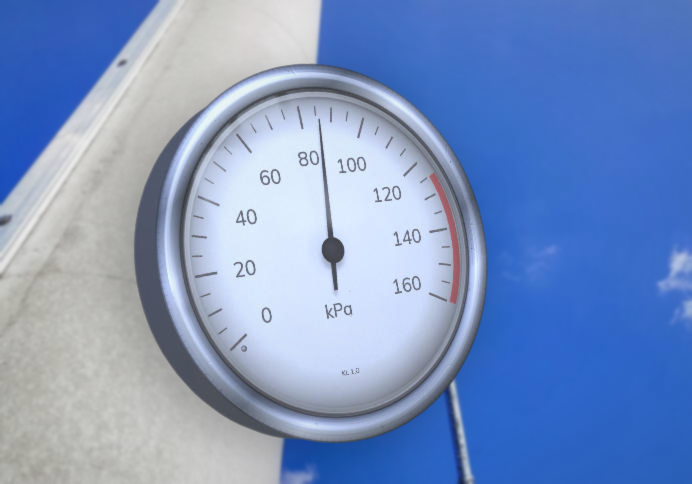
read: 85 kPa
